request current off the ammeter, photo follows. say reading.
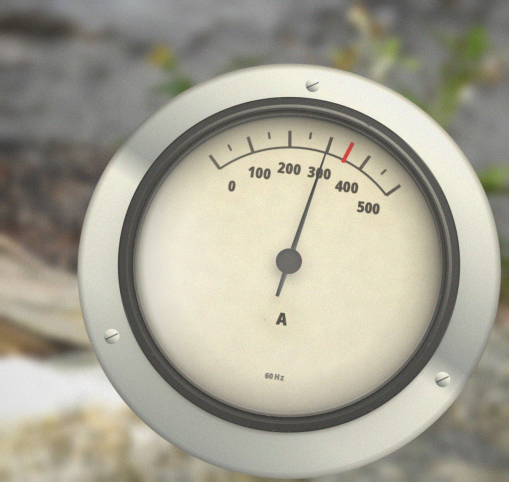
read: 300 A
